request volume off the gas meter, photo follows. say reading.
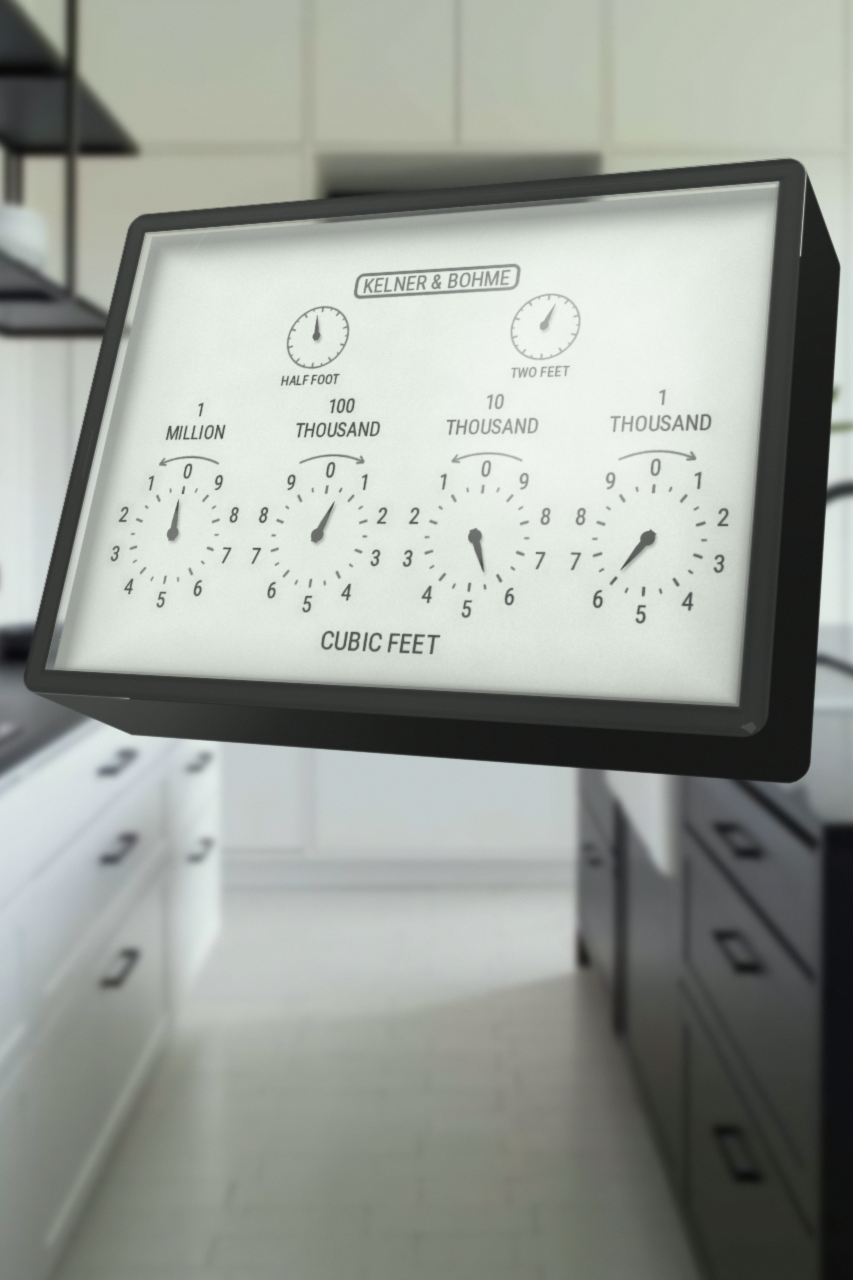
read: 5600 ft³
